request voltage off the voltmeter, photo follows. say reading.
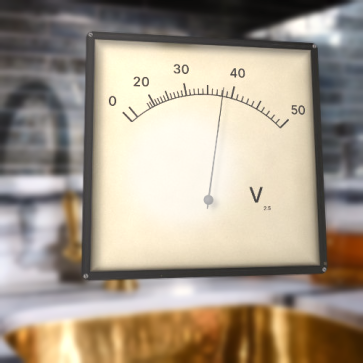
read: 38 V
